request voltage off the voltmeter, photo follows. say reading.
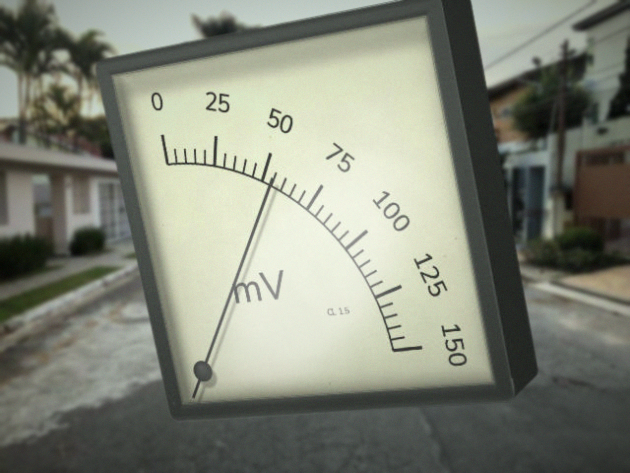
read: 55 mV
